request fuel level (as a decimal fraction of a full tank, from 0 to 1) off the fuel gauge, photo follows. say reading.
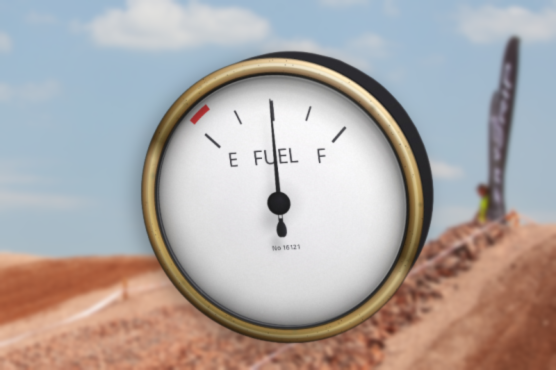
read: 0.5
